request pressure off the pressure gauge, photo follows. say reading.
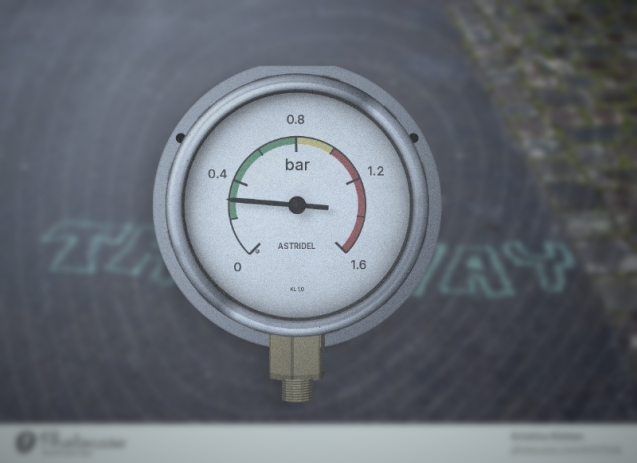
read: 0.3 bar
